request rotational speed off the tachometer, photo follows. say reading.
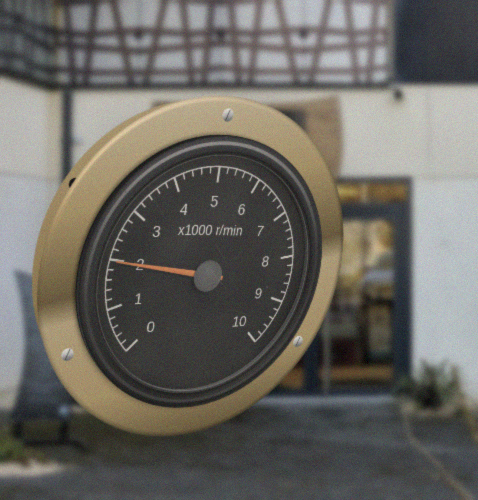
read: 2000 rpm
